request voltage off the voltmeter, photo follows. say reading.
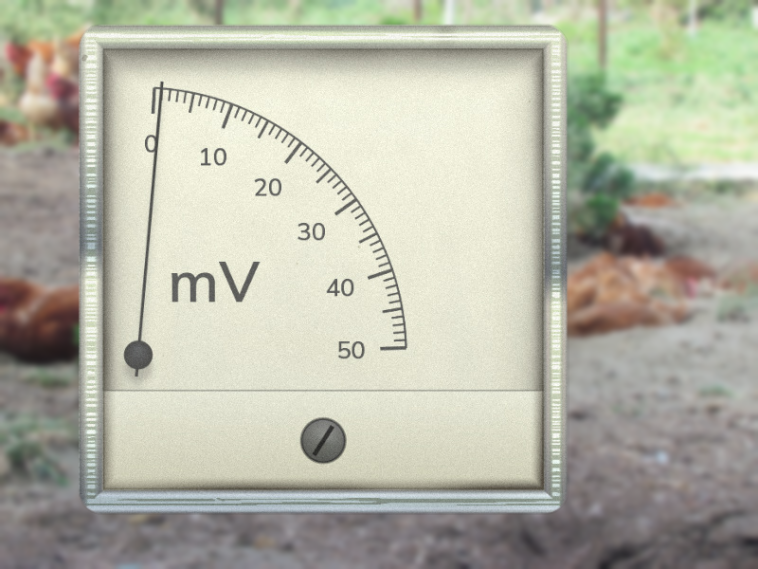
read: 1 mV
